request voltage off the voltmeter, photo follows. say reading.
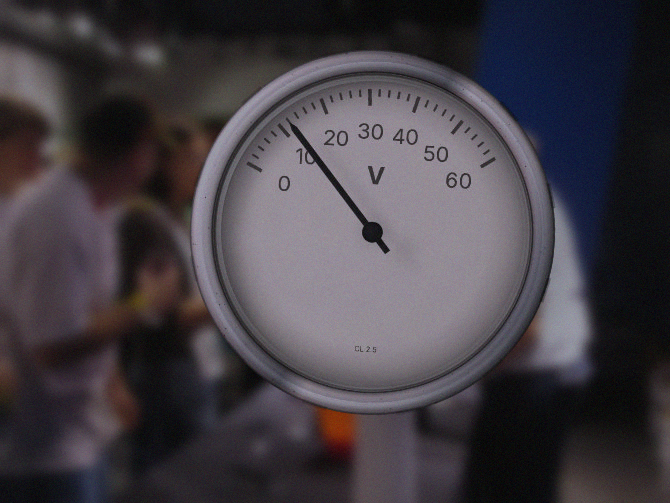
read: 12 V
